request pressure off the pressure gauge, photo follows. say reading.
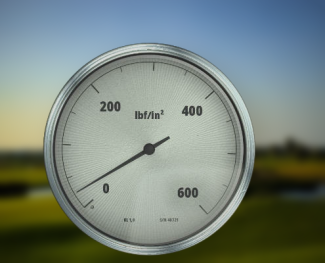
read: 25 psi
